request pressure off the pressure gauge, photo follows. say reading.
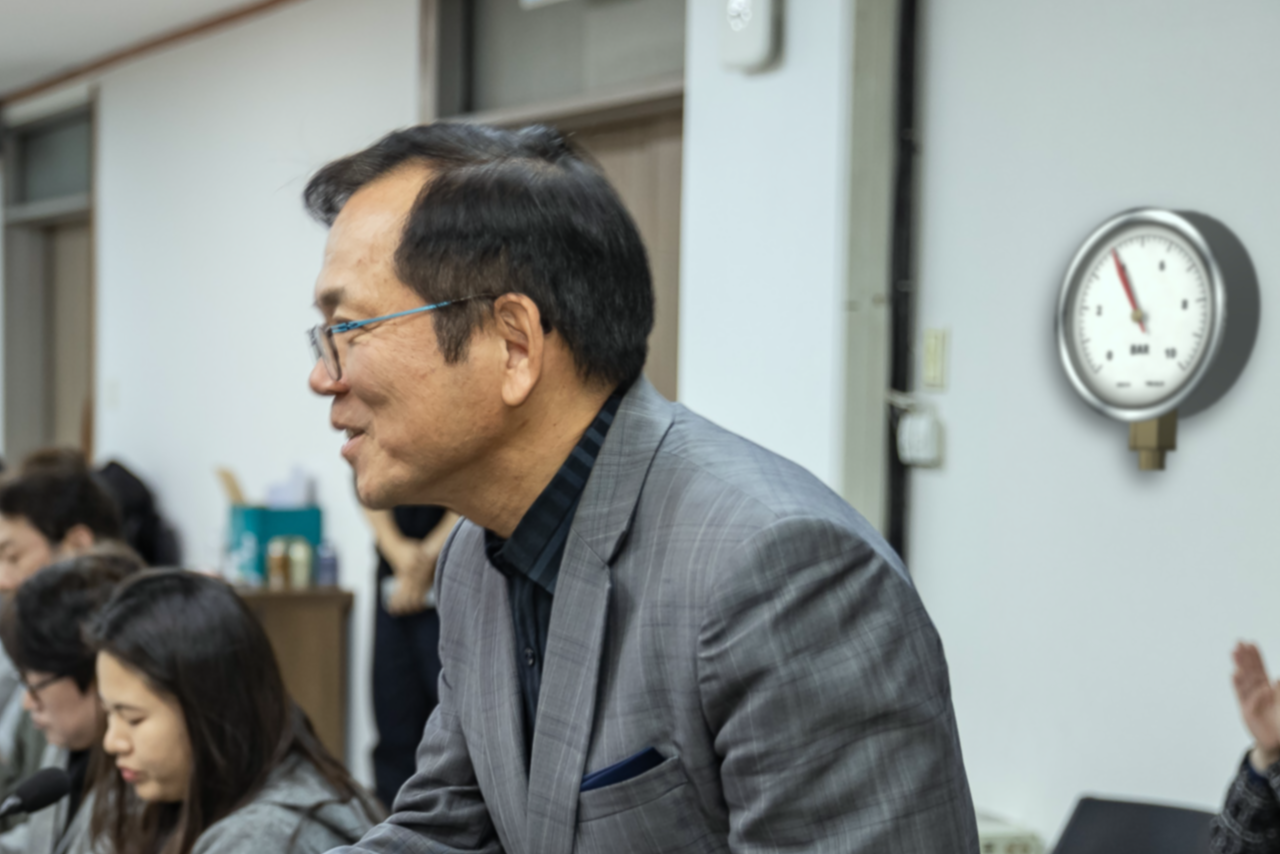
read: 4 bar
